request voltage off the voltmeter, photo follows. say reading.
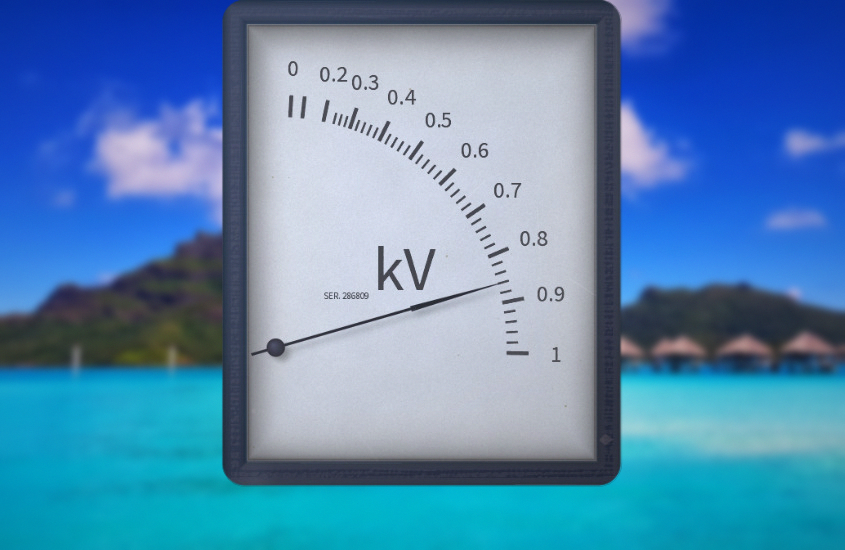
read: 0.86 kV
